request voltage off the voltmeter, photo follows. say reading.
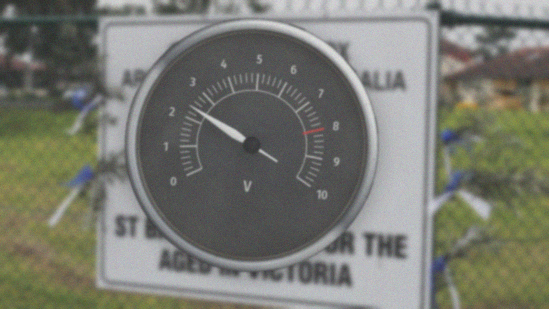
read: 2.4 V
